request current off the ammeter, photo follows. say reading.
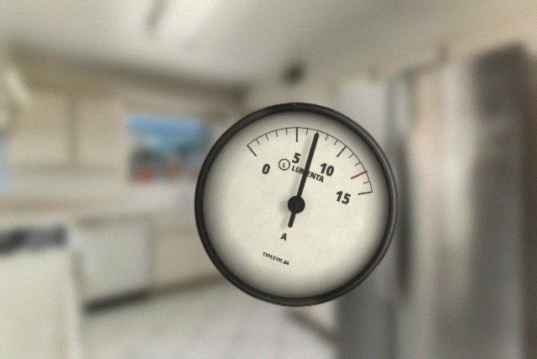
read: 7 A
